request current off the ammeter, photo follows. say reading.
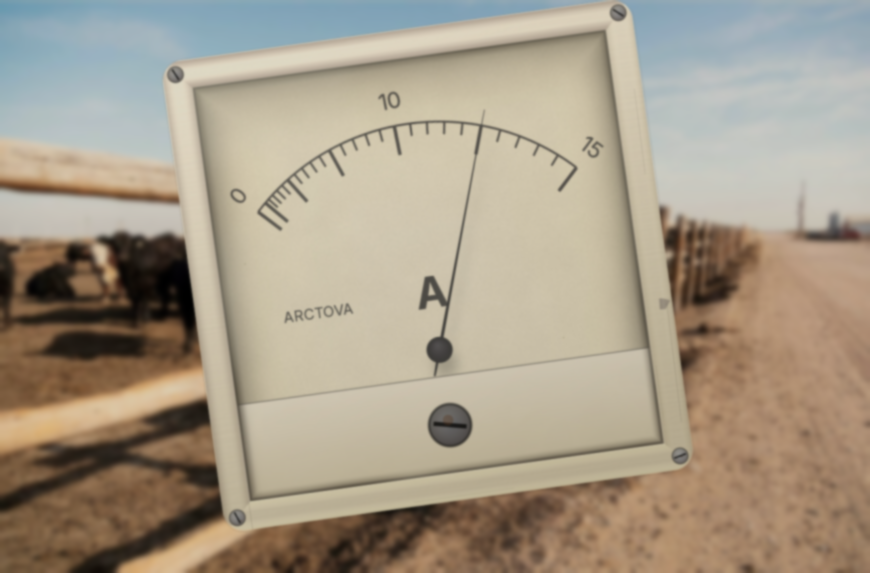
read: 12.5 A
